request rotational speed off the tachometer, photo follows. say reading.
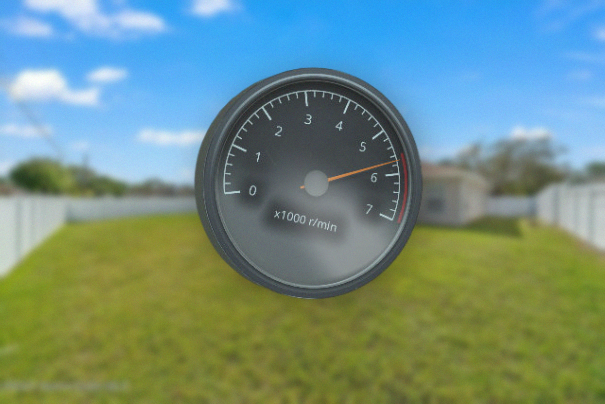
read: 5700 rpm
